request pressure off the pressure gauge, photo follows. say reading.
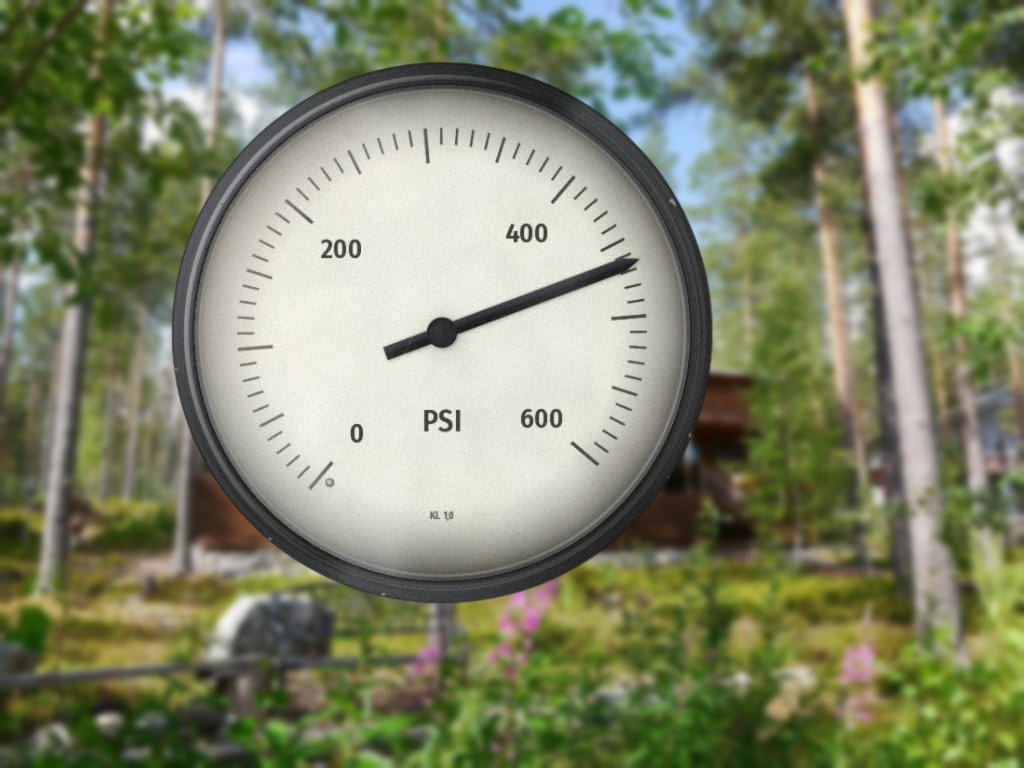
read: 465 psi
